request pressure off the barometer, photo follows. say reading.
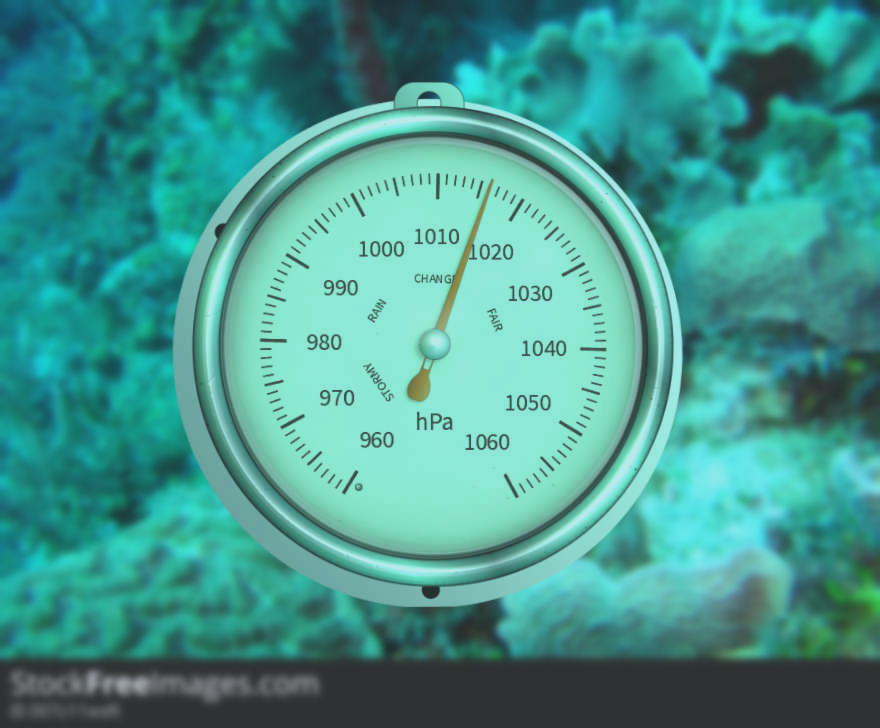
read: 1016 hPa
